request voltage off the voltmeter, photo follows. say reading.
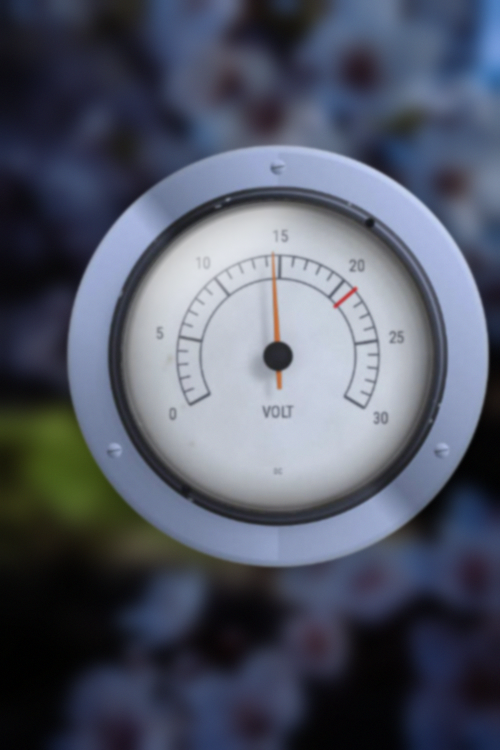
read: 14.5 V
